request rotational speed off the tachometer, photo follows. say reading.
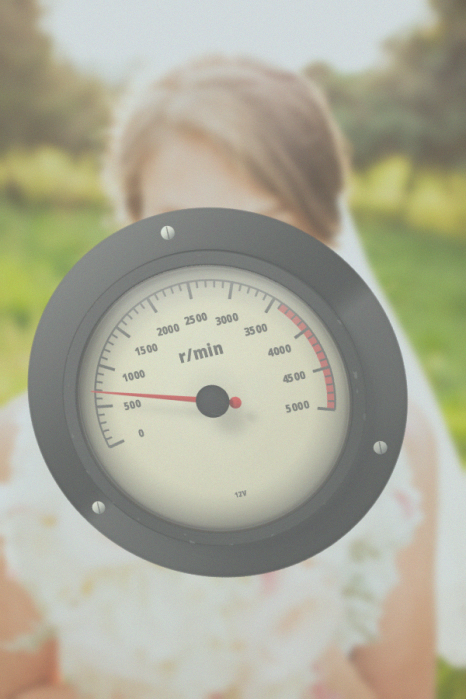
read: 700 rpm
